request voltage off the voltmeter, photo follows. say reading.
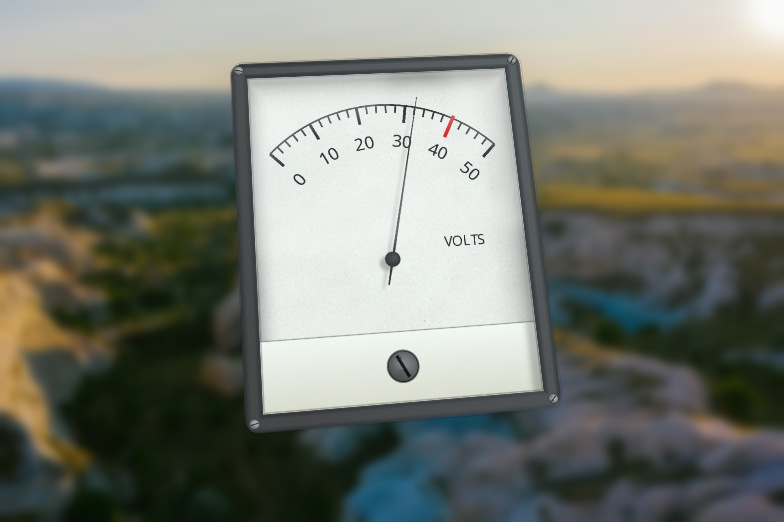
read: 32 V
